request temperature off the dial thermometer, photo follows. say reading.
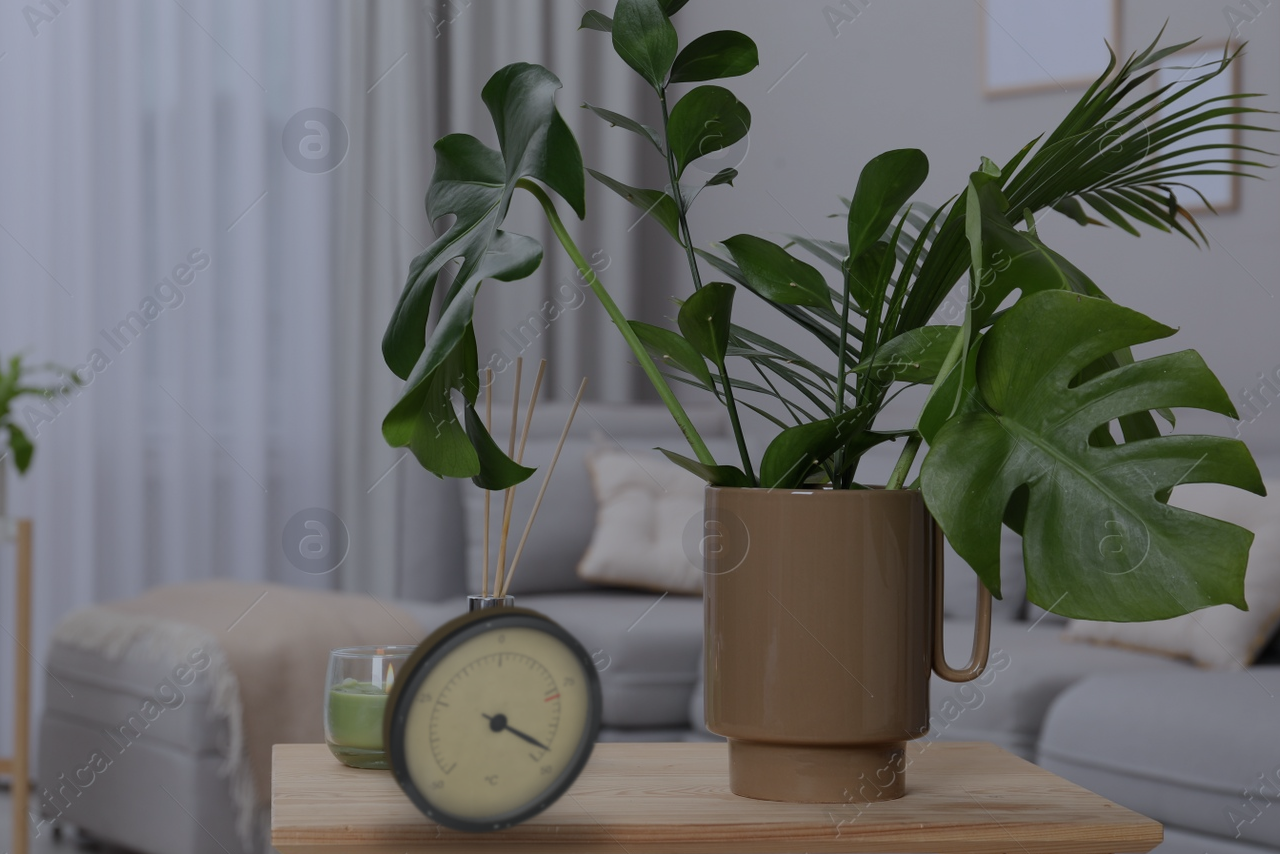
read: 45 °C
